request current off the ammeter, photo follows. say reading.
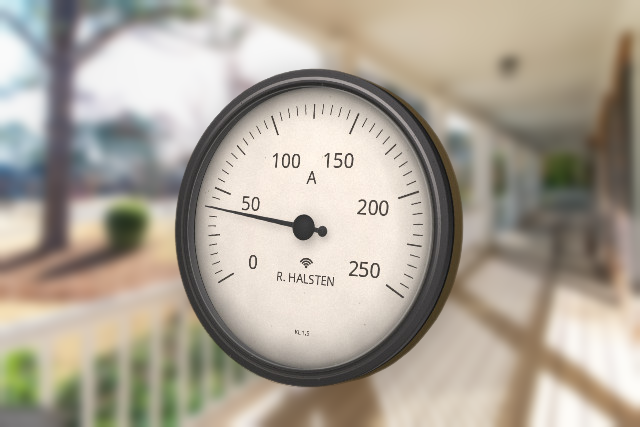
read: 40 A
